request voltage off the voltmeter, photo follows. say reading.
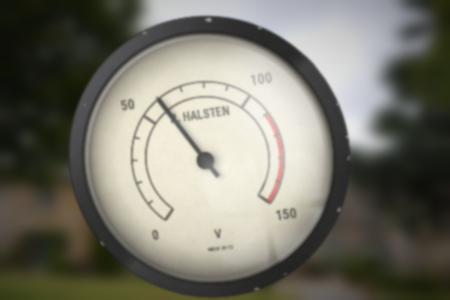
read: 60 V
